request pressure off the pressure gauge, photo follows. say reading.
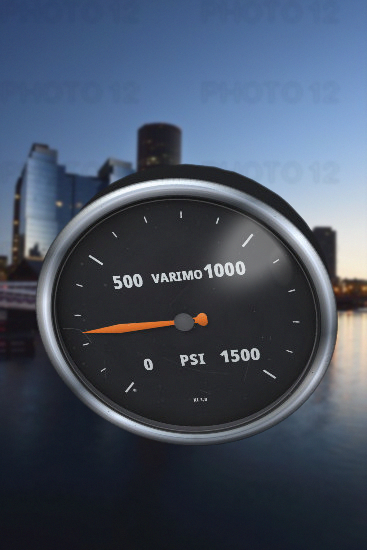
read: 250 psi
